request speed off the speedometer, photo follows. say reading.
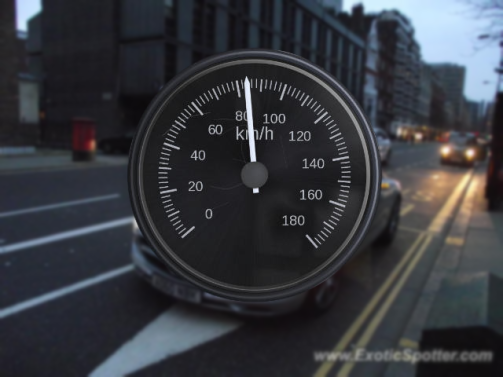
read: 84 km/h
